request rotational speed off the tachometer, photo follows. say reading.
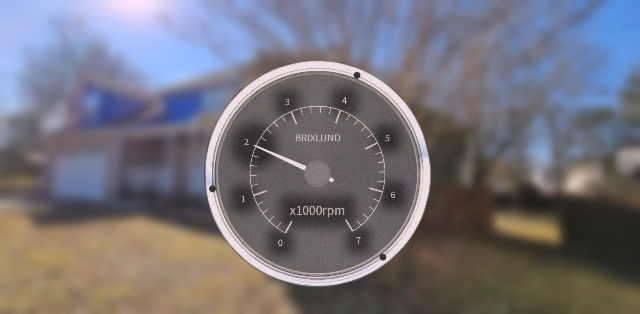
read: 2000 rpm
